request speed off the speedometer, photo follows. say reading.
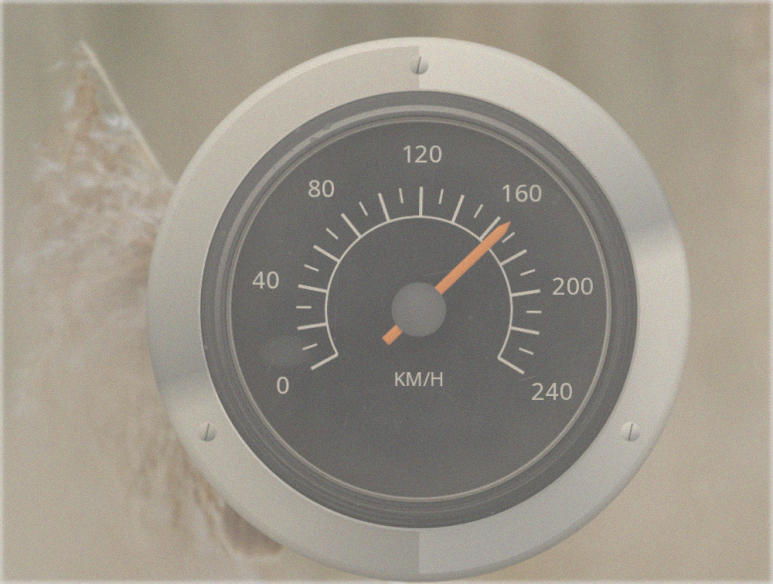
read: 165 km/h
